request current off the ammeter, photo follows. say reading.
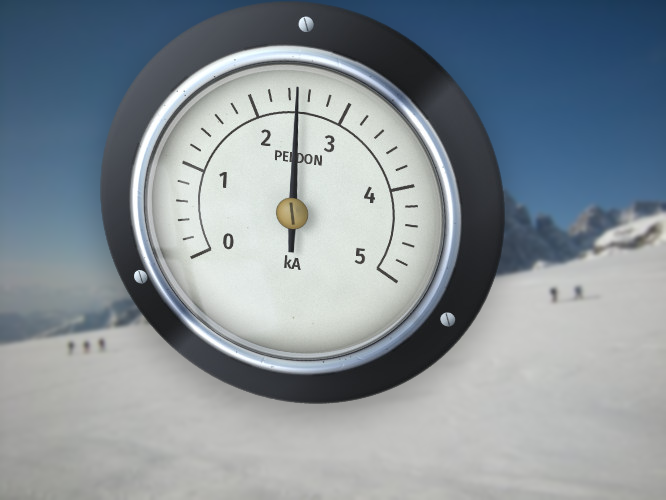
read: 2.5 kA
